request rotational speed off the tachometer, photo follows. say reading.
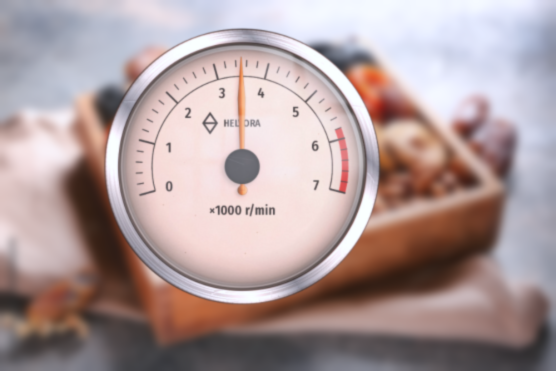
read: 3500 rpm
